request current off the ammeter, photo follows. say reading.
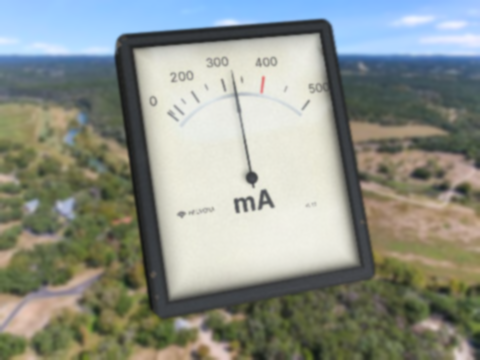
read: 325 mA
